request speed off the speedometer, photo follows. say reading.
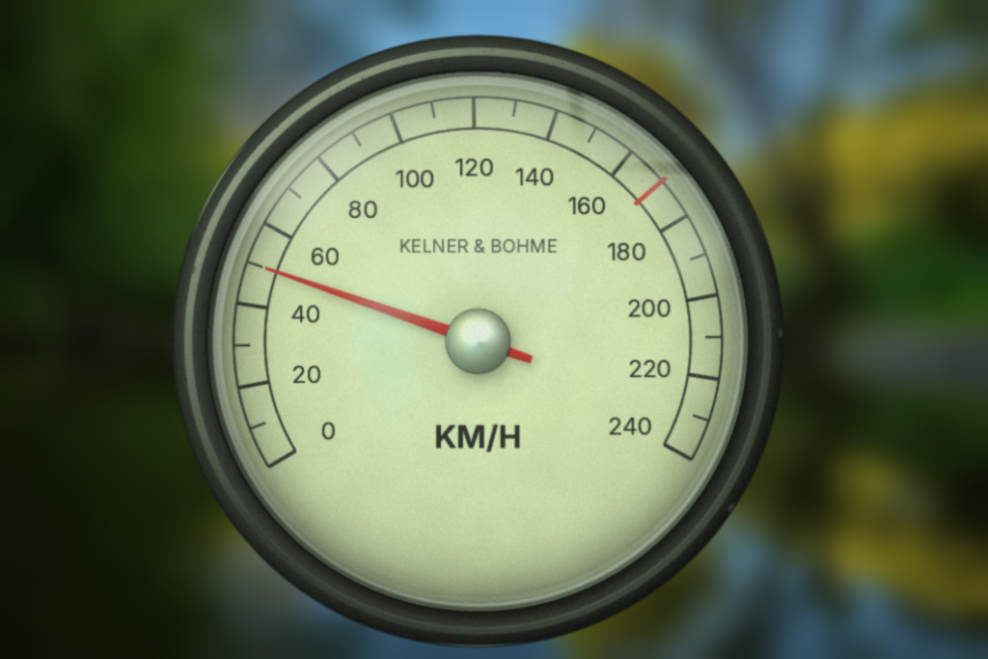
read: 50 km/h
